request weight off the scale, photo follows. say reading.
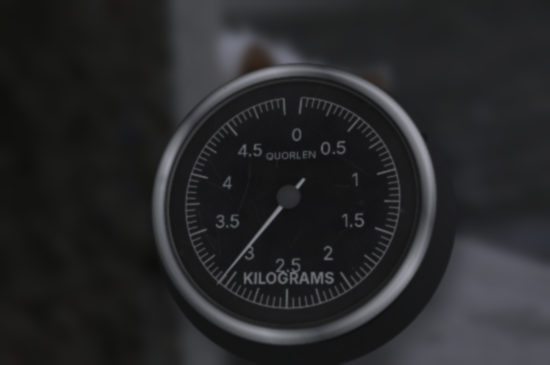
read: 3.05 kg
